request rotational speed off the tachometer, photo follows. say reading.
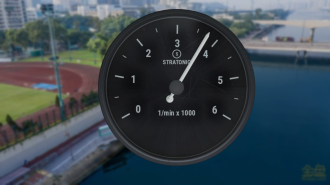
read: 3750 rpm
